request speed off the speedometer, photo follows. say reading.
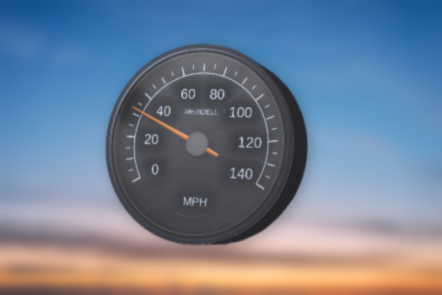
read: 32.5 mph
